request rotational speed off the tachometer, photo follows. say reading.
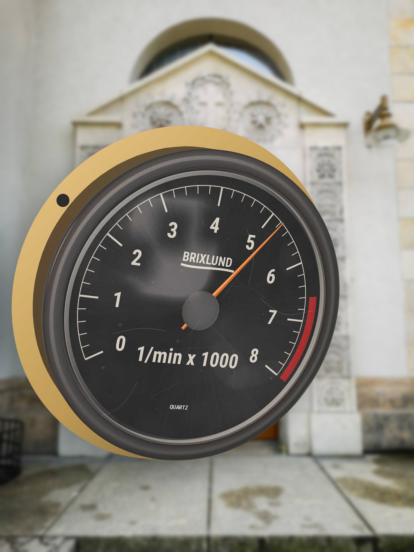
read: 5200 rpm
